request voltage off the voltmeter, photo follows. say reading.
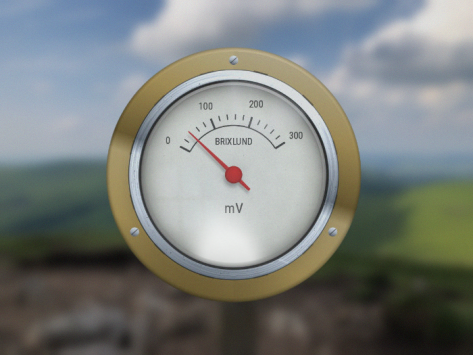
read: 40 mV
